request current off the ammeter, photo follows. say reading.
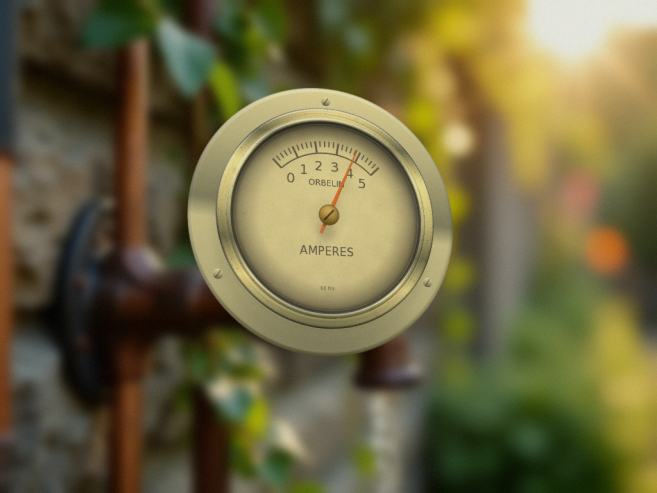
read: 3.8 A
